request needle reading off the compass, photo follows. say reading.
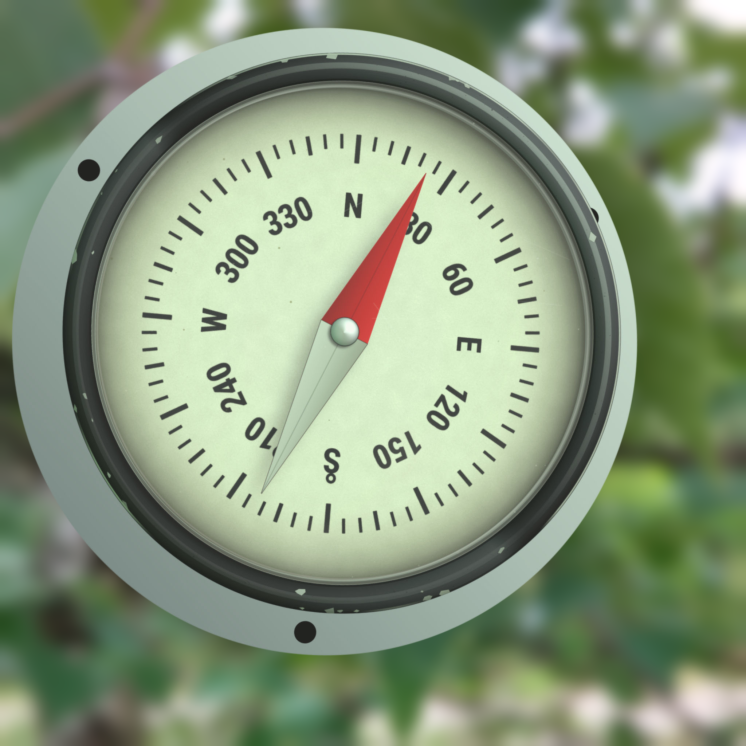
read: 22.5 °
